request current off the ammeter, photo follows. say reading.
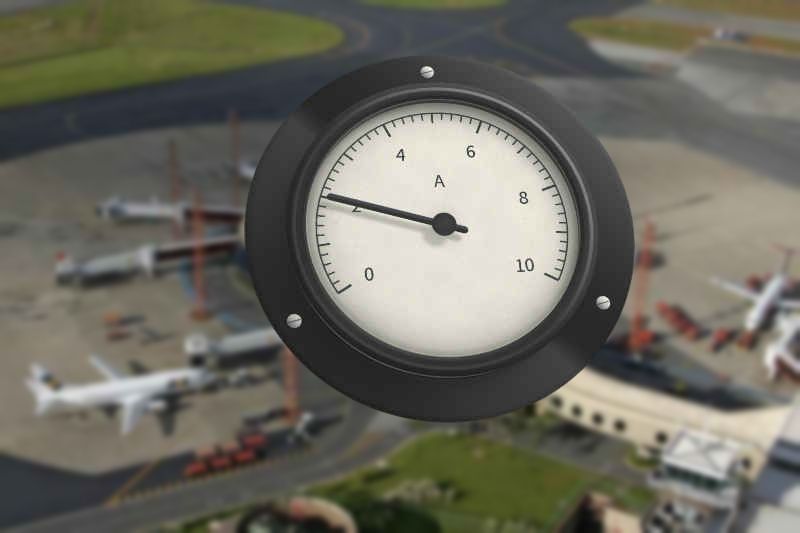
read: 2 A
